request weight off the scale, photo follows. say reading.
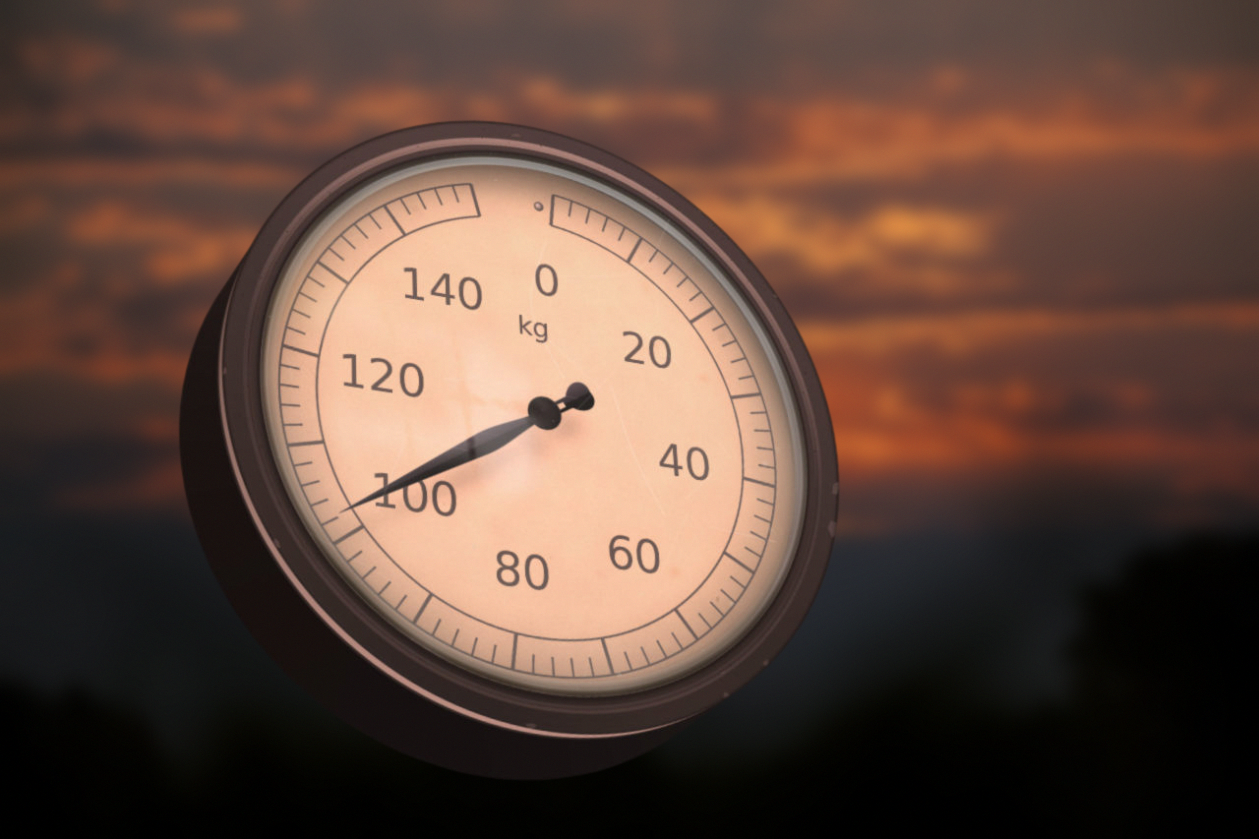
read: 102 kg
